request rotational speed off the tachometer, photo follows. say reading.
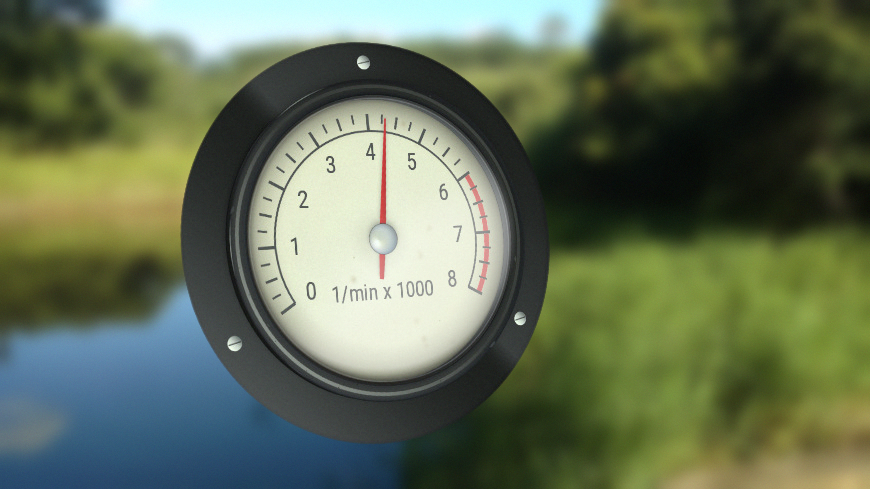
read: 4250 rpm
